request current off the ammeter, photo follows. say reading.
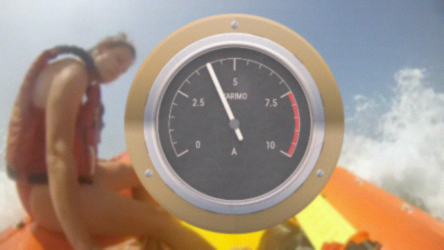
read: 4 A
